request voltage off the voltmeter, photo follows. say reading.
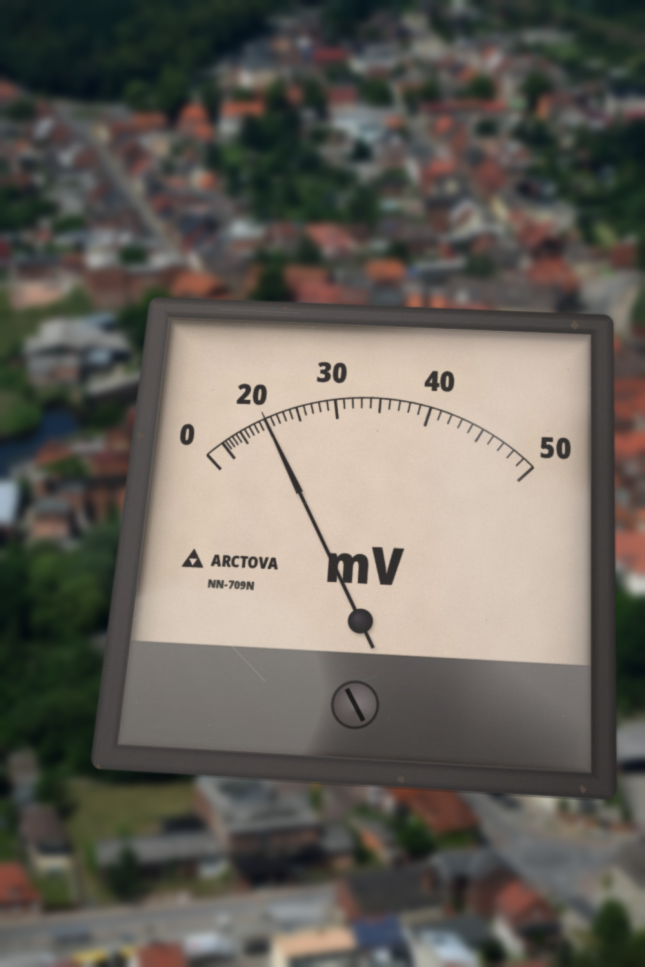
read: 20 mV
